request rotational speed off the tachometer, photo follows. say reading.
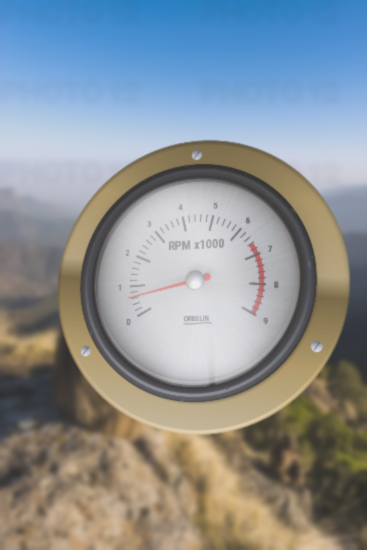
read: 600 rpm
